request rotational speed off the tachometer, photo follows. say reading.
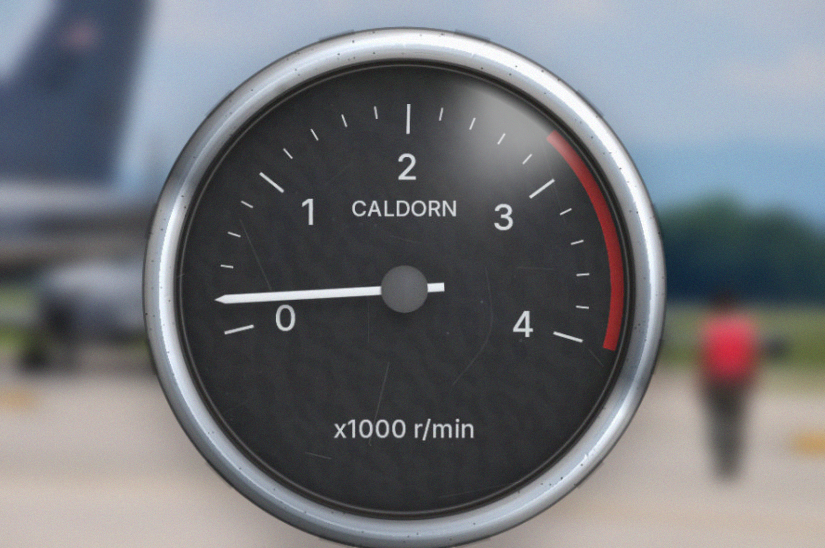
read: 200 rpm
